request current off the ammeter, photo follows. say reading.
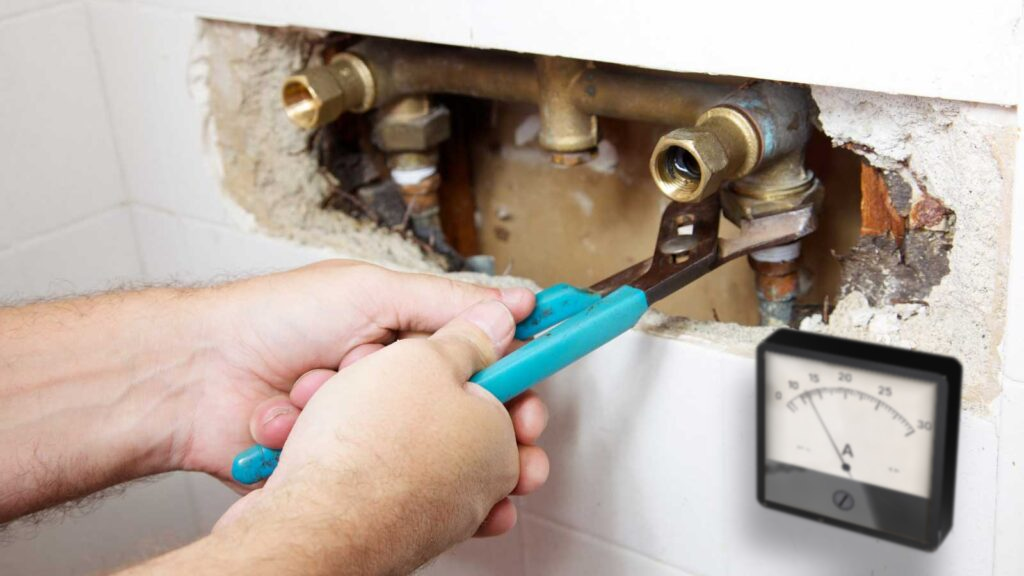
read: 12.5 A
